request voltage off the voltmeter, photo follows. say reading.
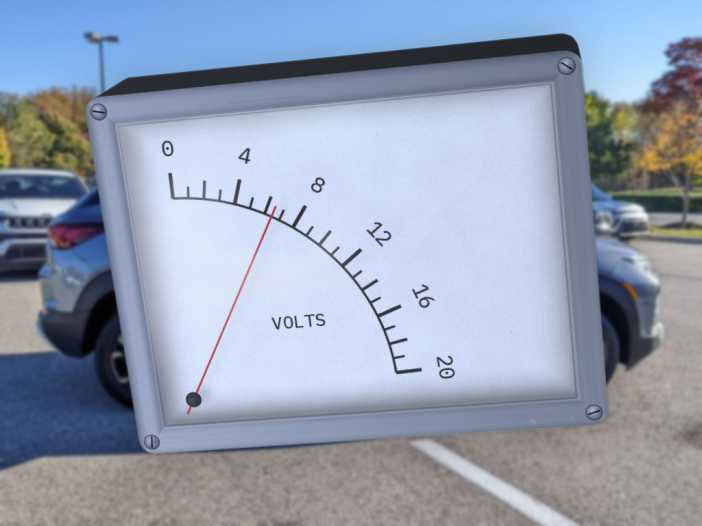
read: 6.5 V
